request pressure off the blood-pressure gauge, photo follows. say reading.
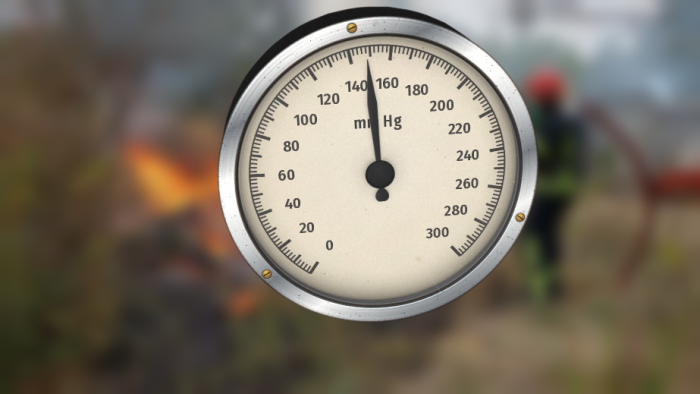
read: 148 mmHg
